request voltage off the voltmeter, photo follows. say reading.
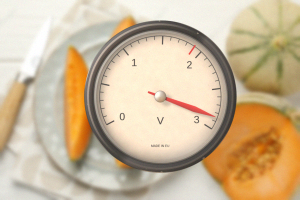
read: 2.85 V
